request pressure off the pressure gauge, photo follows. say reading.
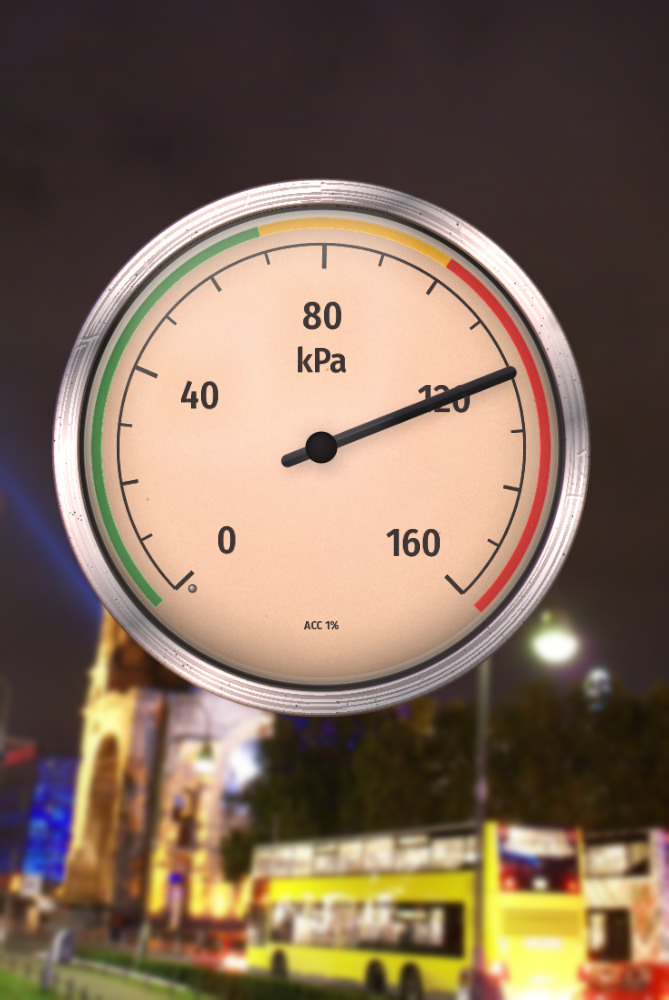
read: 120 kPa
